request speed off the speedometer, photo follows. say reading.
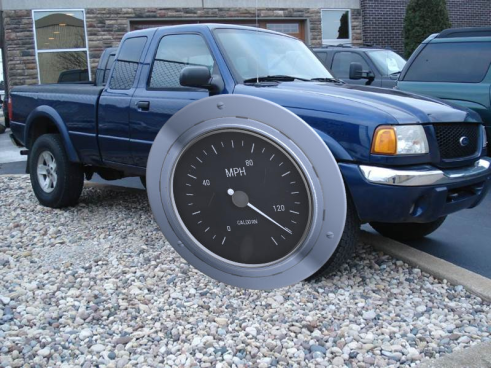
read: 130 mph
